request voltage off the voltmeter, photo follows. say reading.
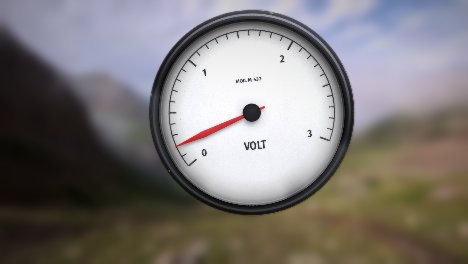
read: 0.2 V
